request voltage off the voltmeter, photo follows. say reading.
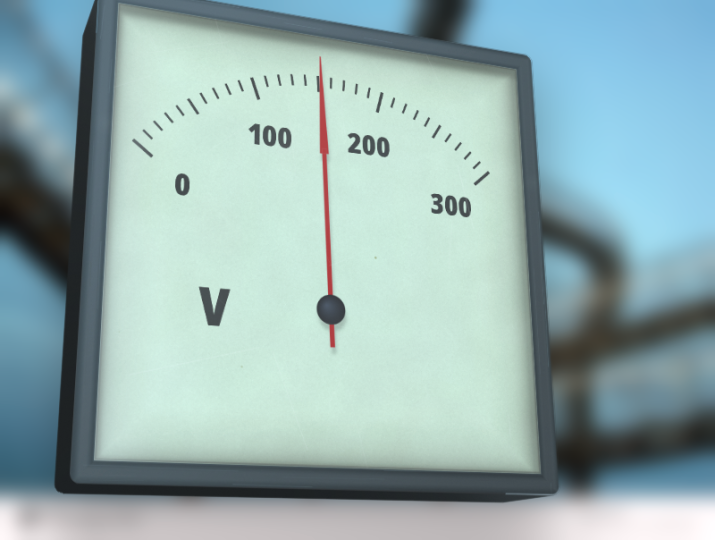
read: 150 V
